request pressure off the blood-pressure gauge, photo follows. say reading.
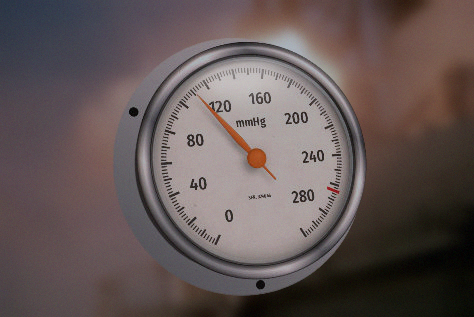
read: 110 mmHg
